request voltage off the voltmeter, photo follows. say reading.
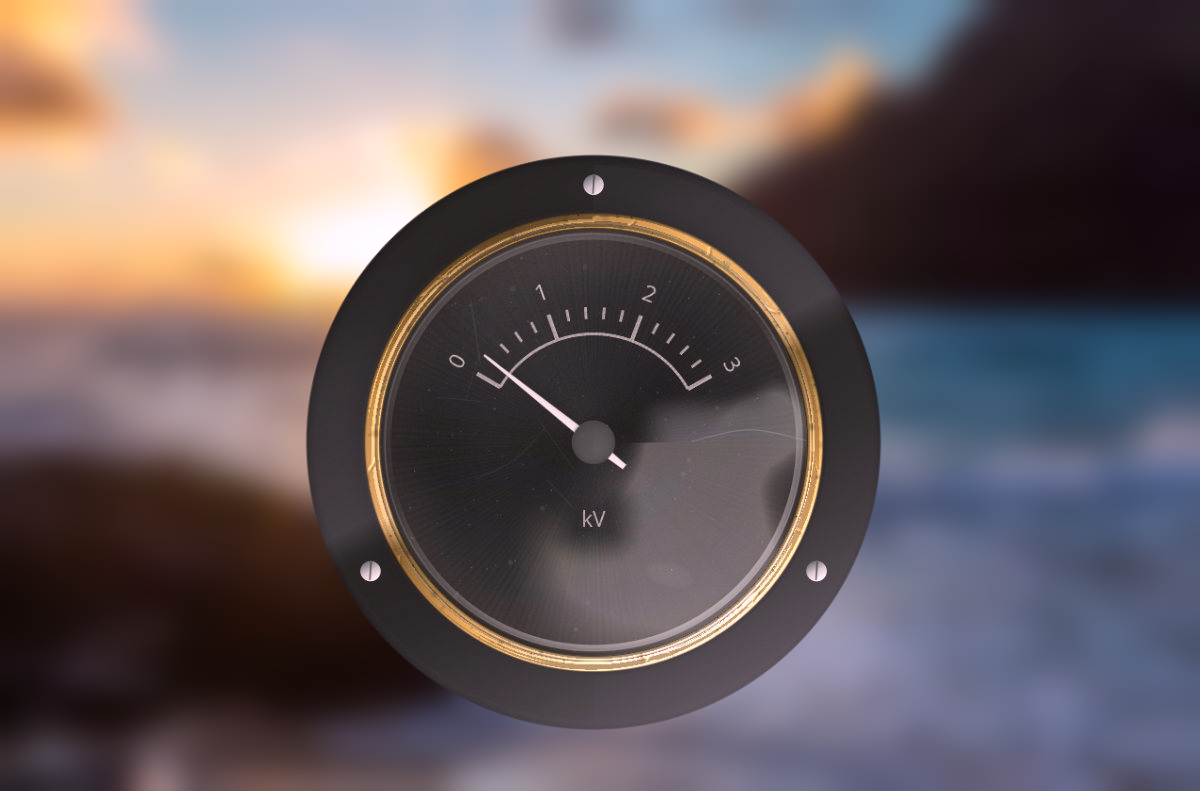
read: 0.2 kV
